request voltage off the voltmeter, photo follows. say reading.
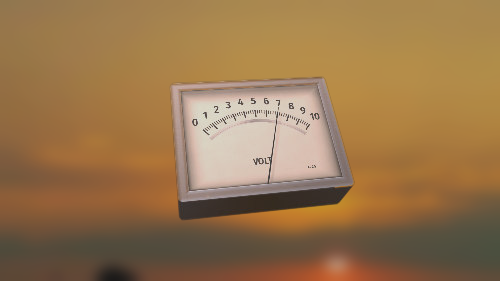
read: 7 V
